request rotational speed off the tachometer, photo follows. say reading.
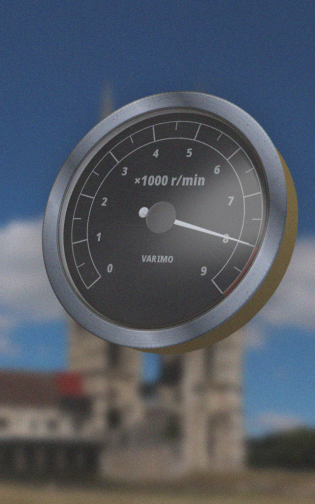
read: 8000 rpm
